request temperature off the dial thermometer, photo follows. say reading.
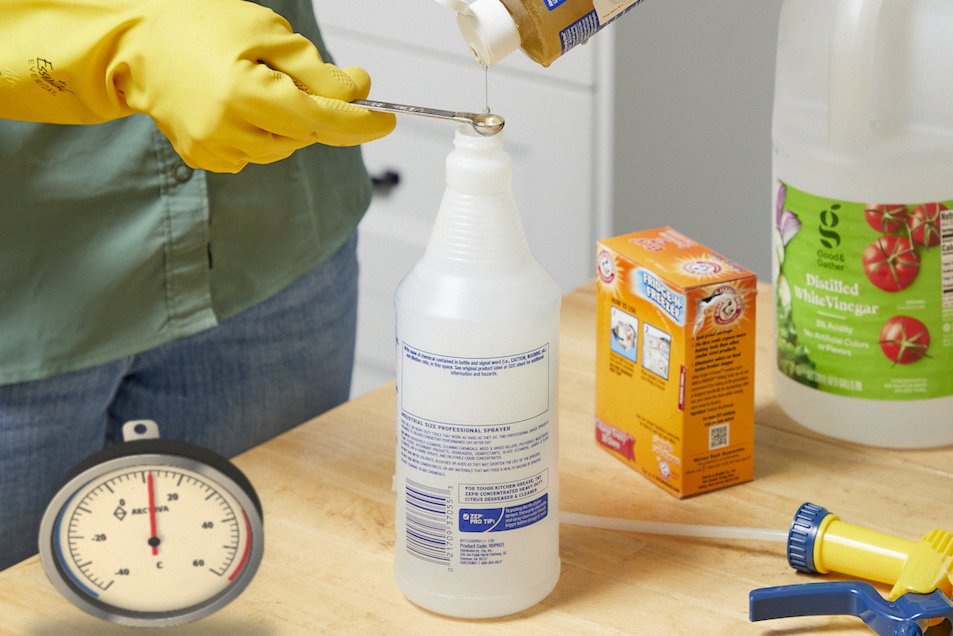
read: 12 °C
